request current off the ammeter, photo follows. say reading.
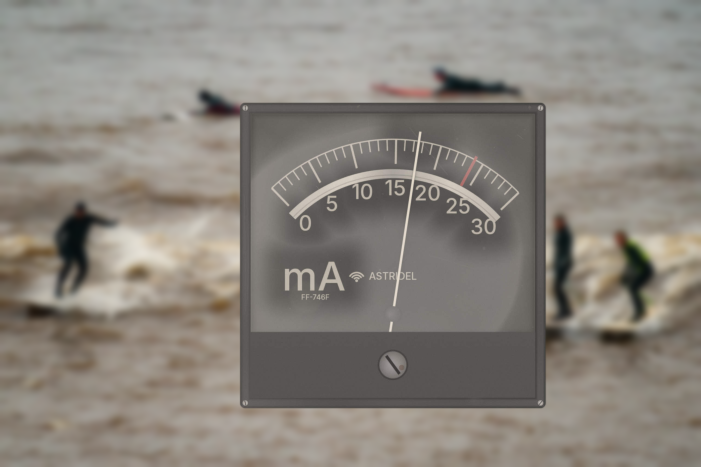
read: 17.5 mA
